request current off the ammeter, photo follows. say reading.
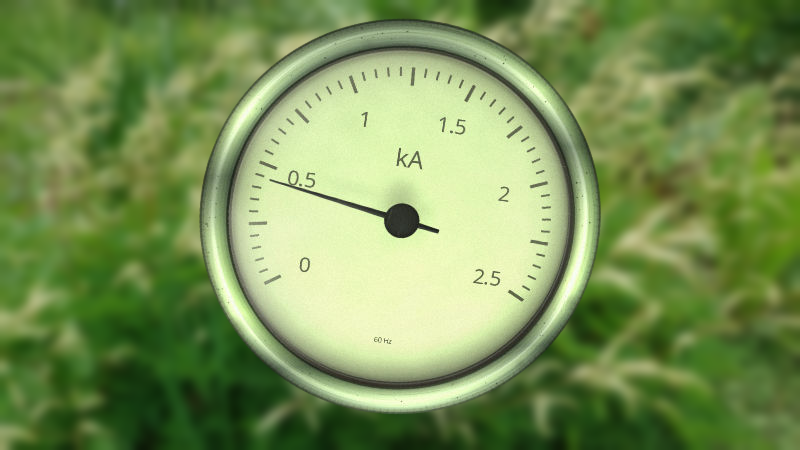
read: 0.45 kA
